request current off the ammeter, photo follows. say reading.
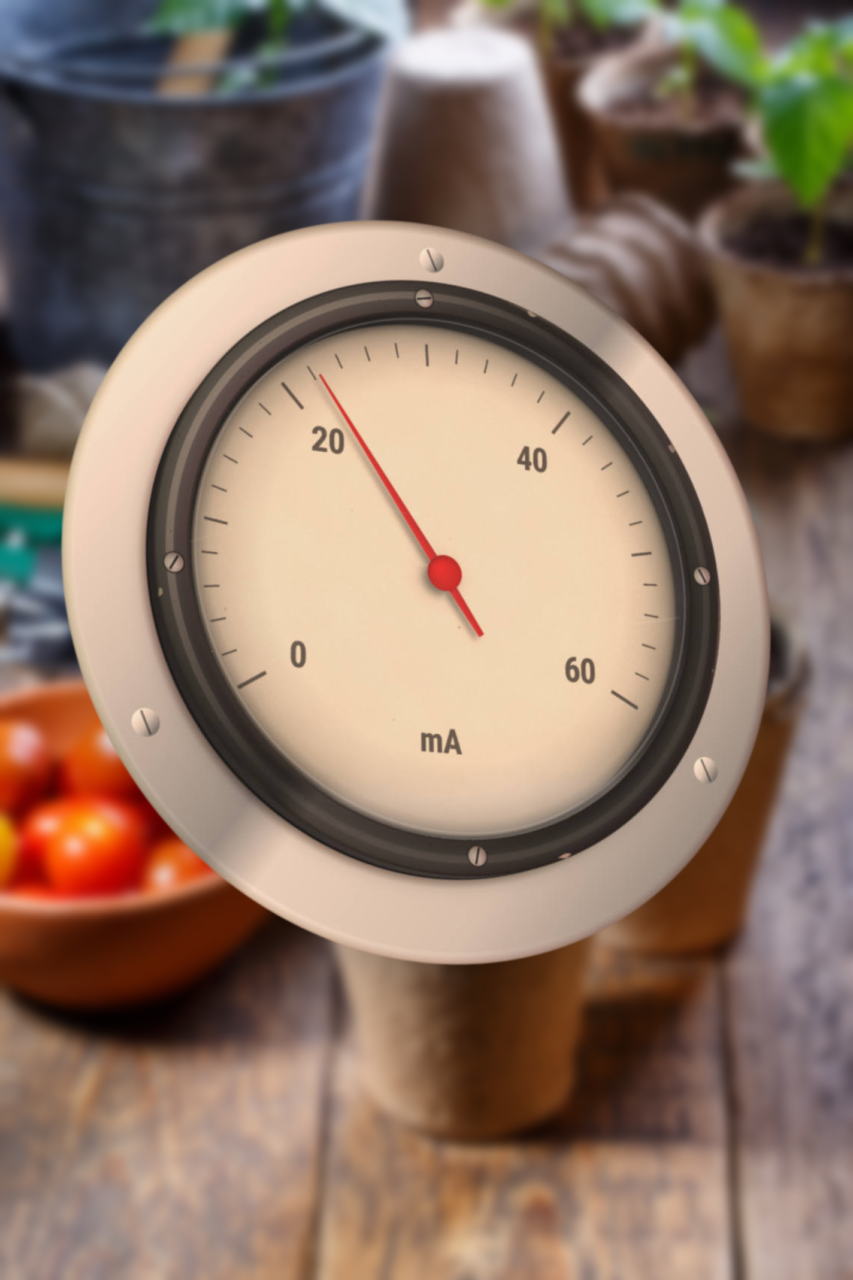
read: 22 mA
